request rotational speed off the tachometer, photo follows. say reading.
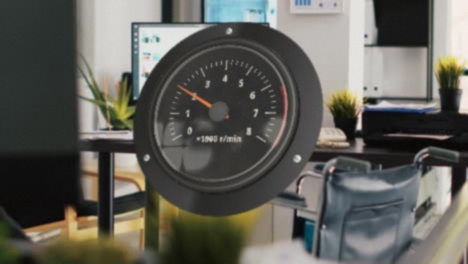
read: 2000 rpm
